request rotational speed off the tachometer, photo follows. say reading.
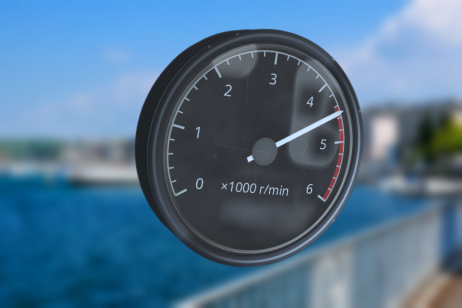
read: 4500 rpm
